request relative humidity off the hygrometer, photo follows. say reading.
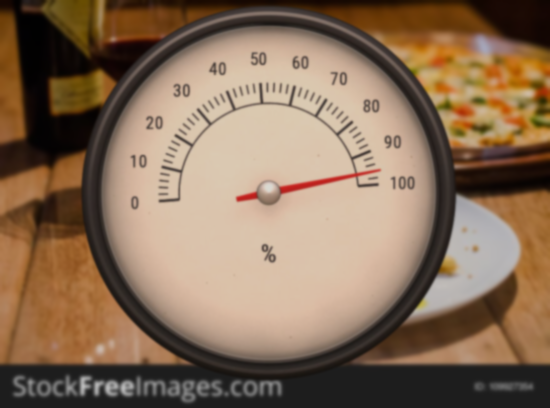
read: 96 %
